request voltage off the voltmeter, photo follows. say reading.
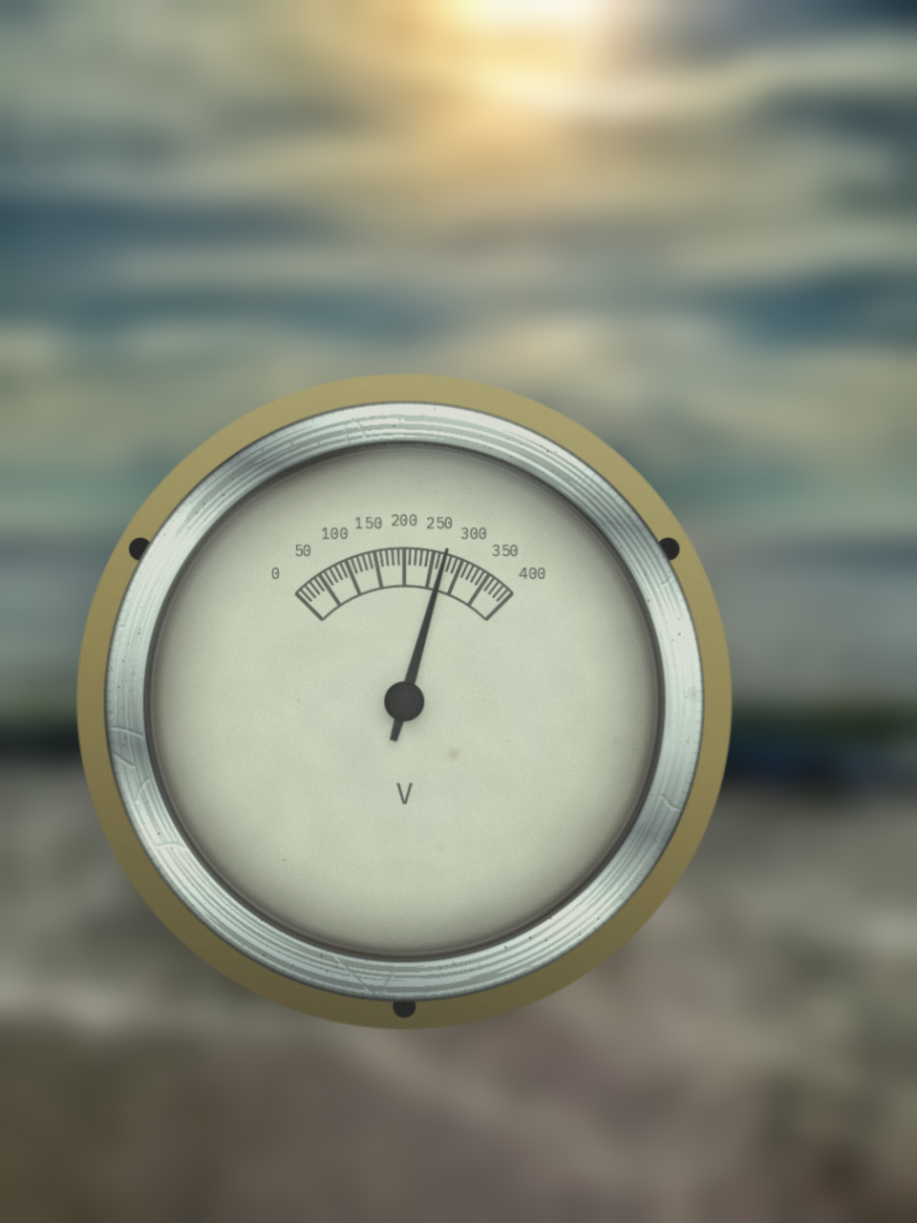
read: 270 V
